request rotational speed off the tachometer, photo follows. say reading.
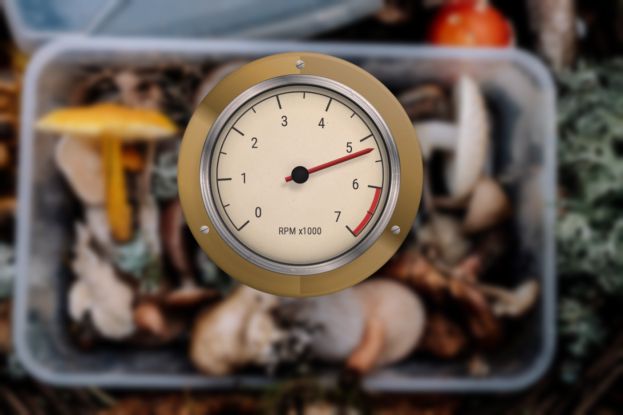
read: 5250 rpm
